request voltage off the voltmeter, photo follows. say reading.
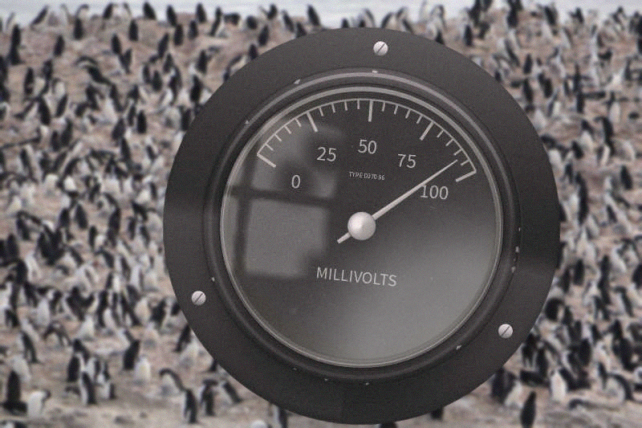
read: 92.5 mV
